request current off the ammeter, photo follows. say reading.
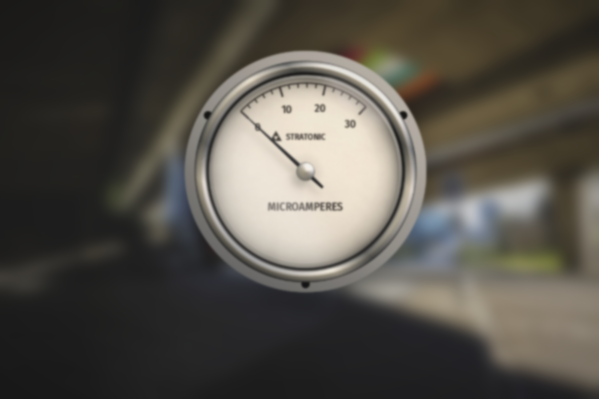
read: 0 µA
